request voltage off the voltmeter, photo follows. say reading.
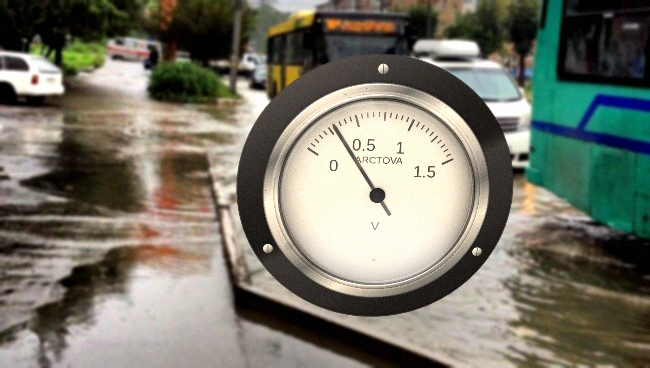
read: 0.3 V
